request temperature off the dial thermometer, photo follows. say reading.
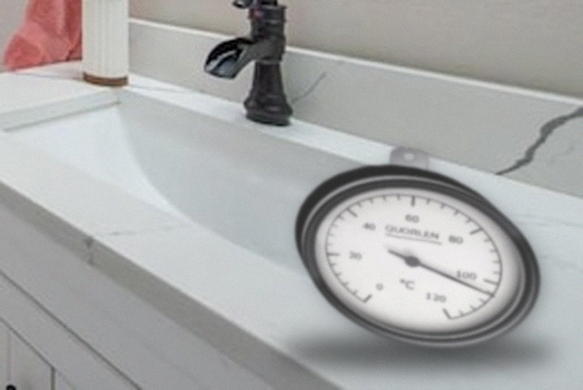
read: 104 °C
